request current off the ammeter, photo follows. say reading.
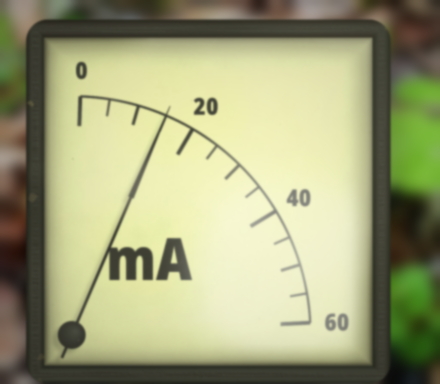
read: 15 mA
